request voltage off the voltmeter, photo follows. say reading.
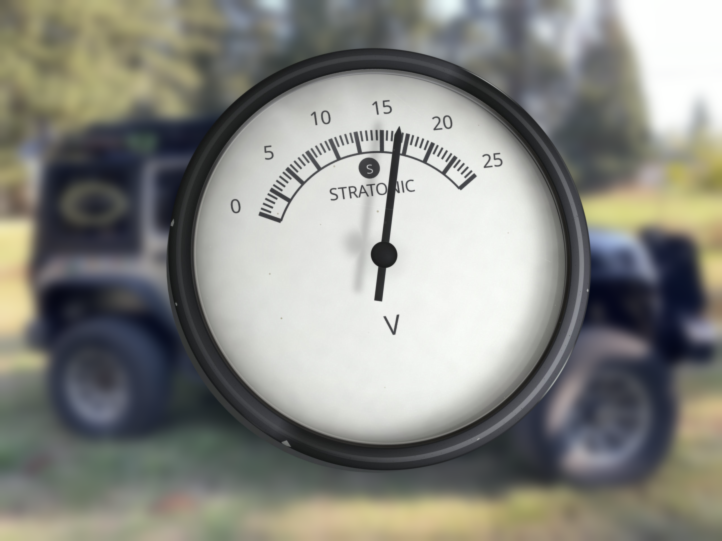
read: 16.5 V
